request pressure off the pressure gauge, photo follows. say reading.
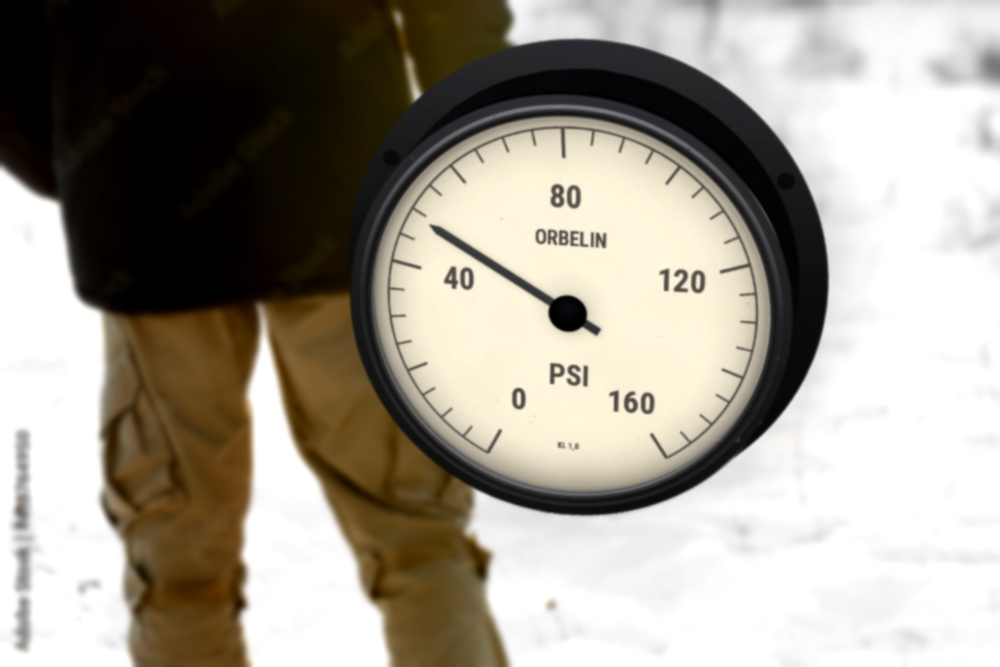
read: 50 psi
